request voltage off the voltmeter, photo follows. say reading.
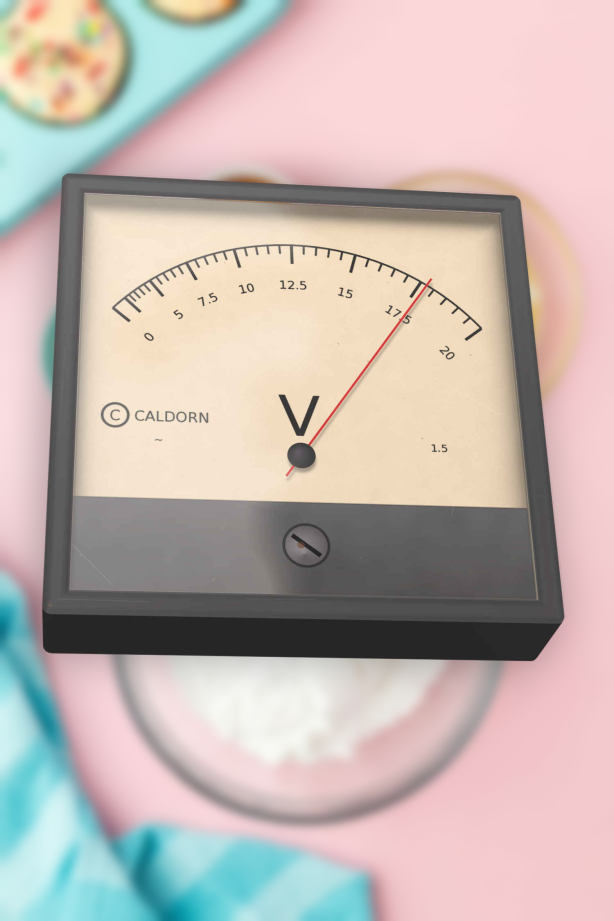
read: 17.75 V
